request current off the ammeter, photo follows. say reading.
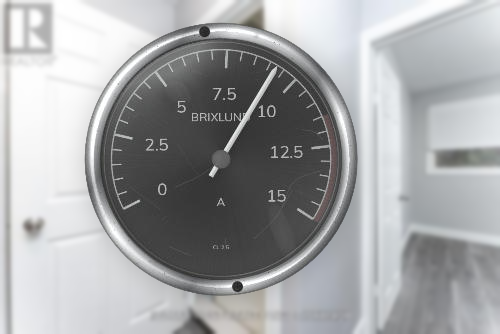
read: 9.25 A
